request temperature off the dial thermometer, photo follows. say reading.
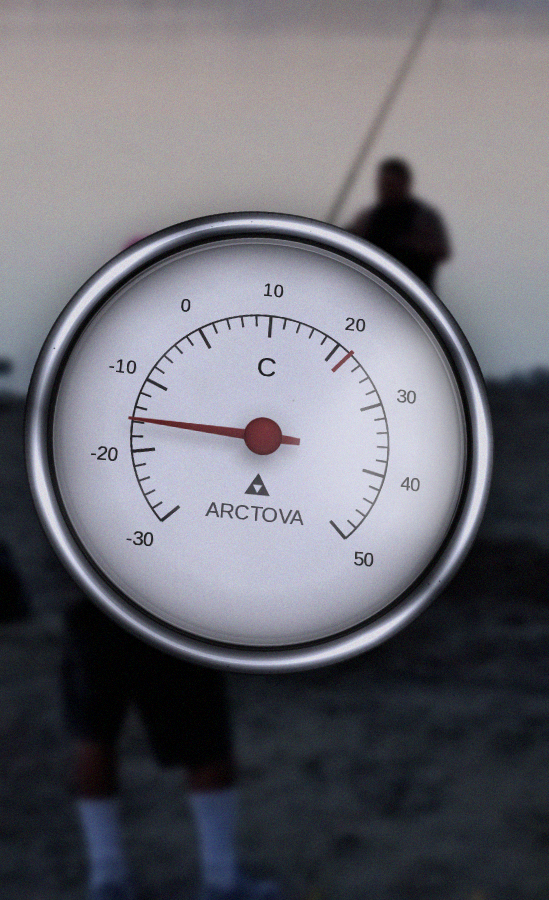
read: -16 °C
